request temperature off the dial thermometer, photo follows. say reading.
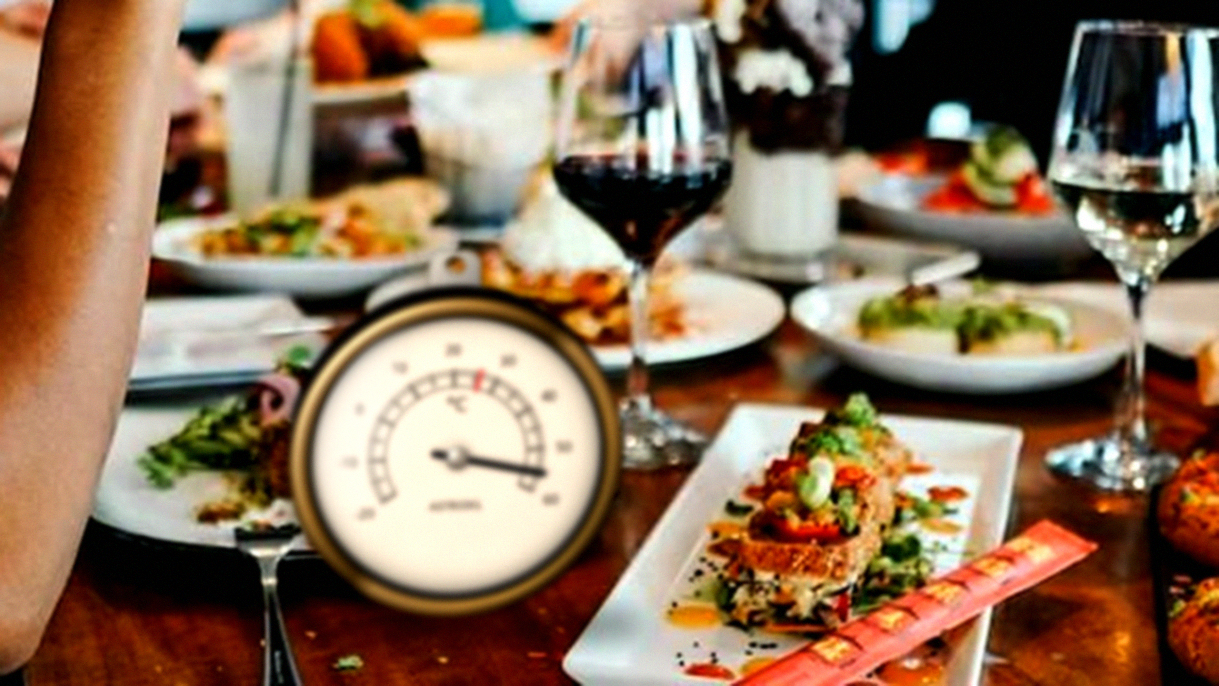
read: 55 °C
